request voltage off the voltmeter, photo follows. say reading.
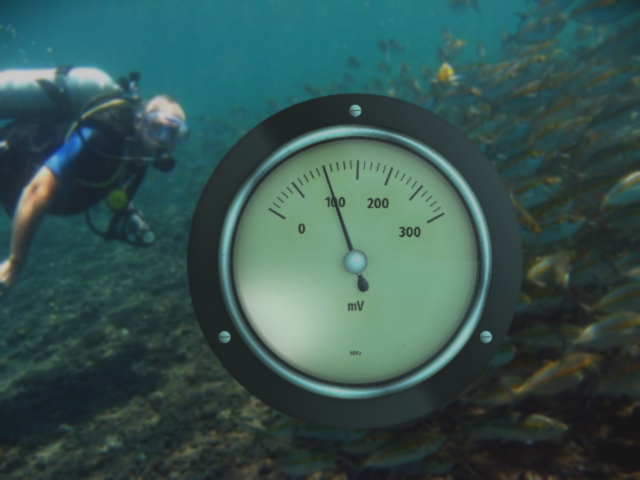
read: 100 mV
